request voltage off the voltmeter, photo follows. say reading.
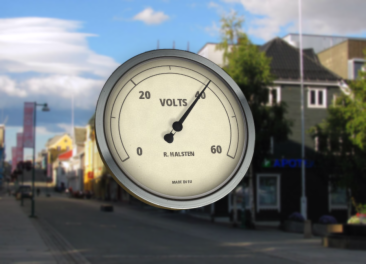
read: 40 V
